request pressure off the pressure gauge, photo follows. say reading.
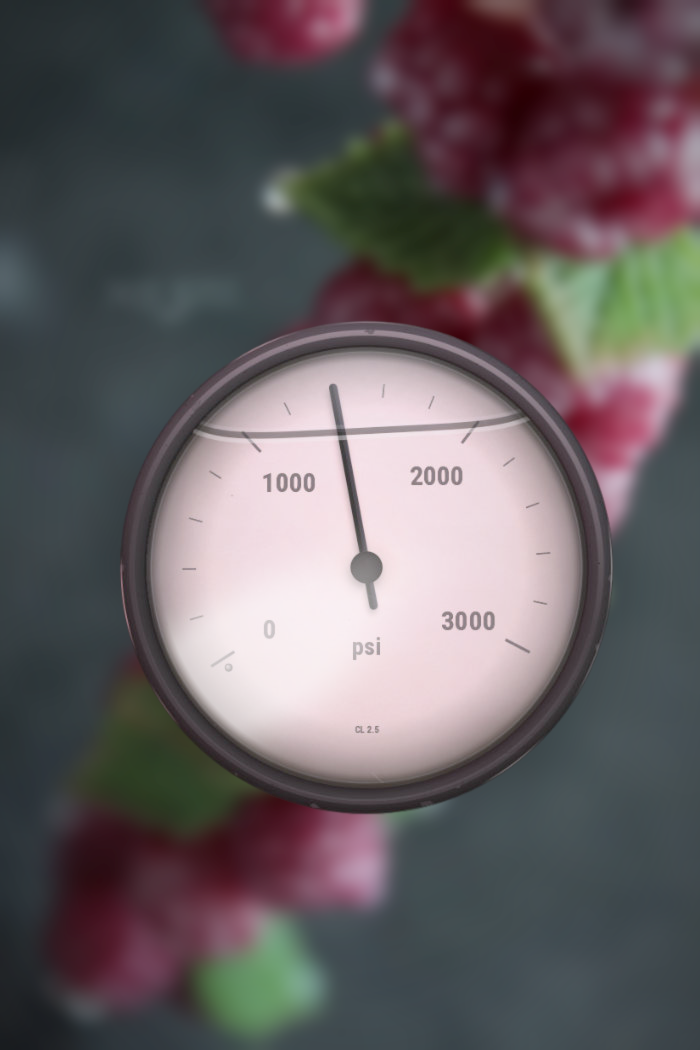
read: 1400 psi
